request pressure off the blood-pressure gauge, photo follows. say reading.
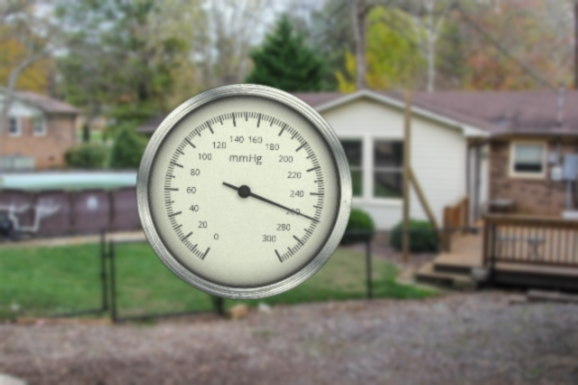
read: 260 mmHg
